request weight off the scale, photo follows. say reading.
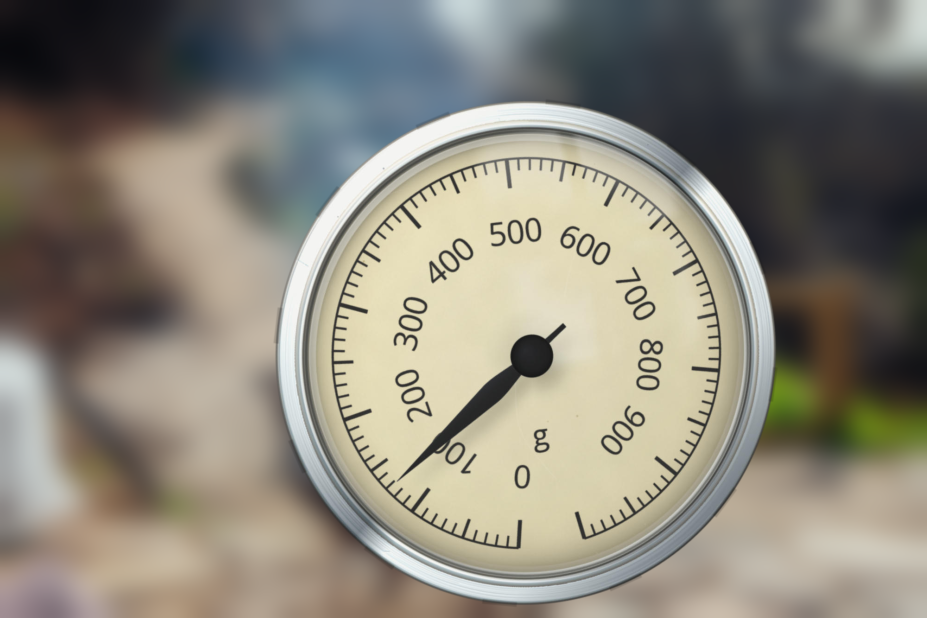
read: 130 g
